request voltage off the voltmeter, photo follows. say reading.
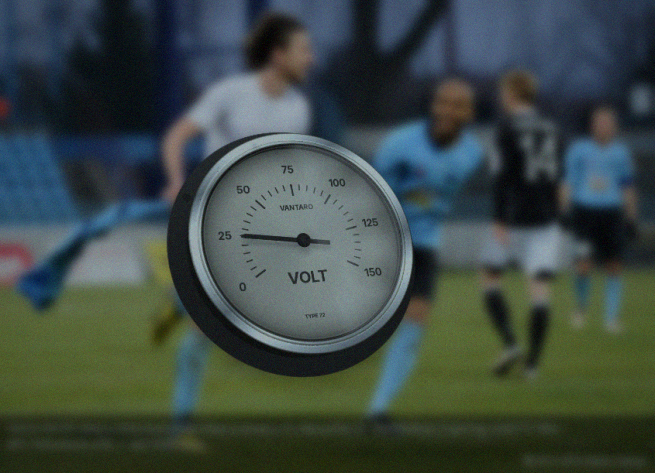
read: 25 V
